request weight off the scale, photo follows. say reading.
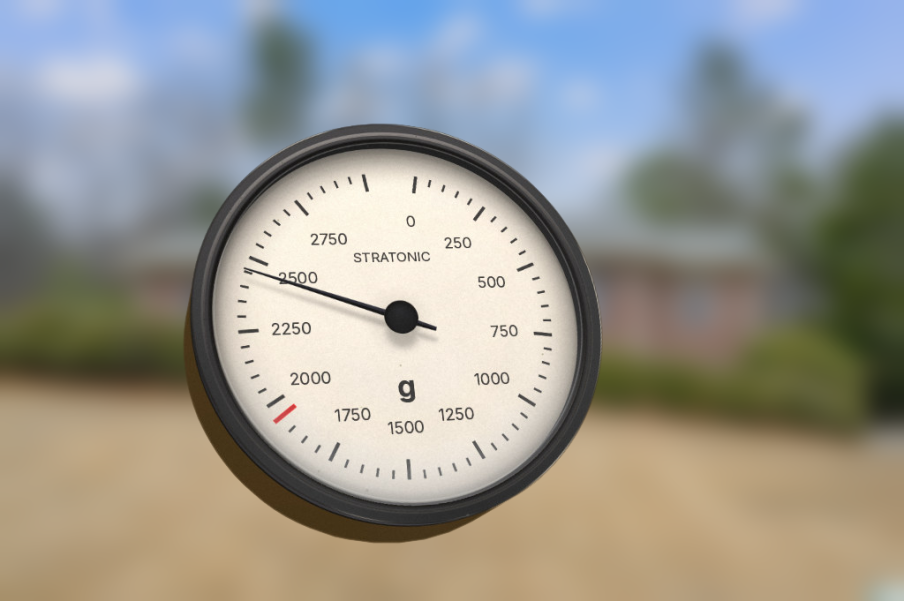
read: 2450 g
